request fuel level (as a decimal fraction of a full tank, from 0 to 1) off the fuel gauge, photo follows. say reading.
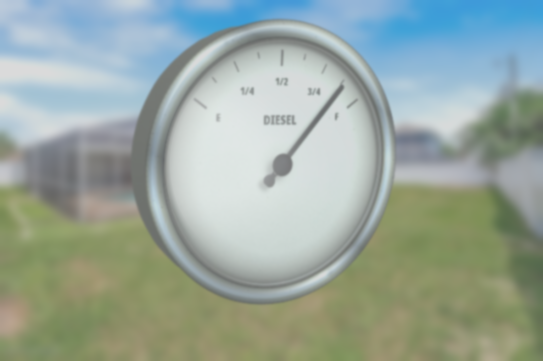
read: 0.875
